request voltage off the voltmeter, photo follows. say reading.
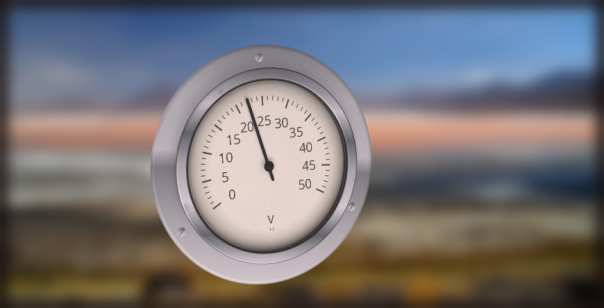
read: 22 V
